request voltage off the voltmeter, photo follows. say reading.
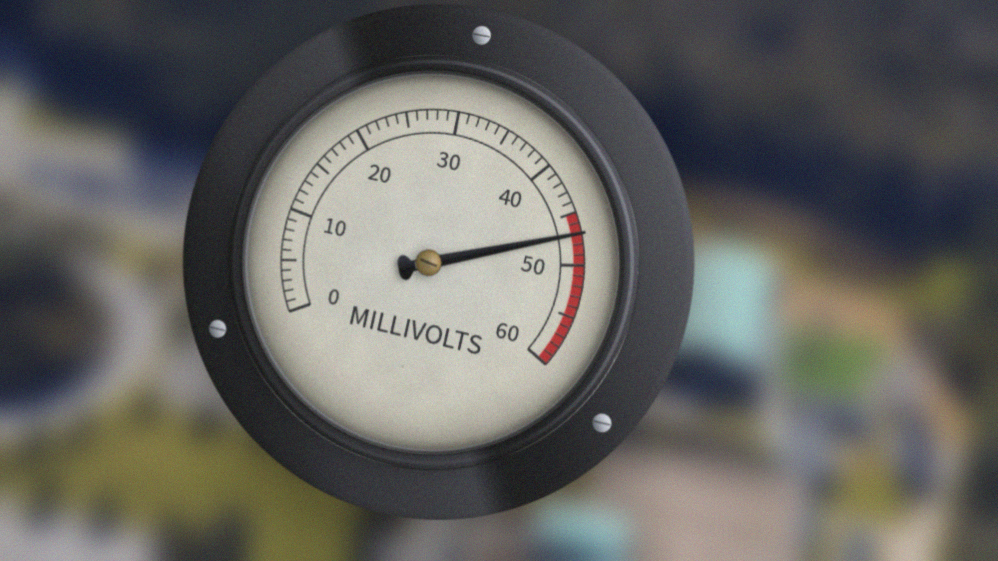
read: 47 mV
